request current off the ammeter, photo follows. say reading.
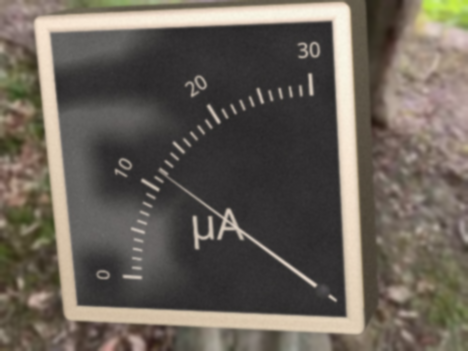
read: 12 µA
